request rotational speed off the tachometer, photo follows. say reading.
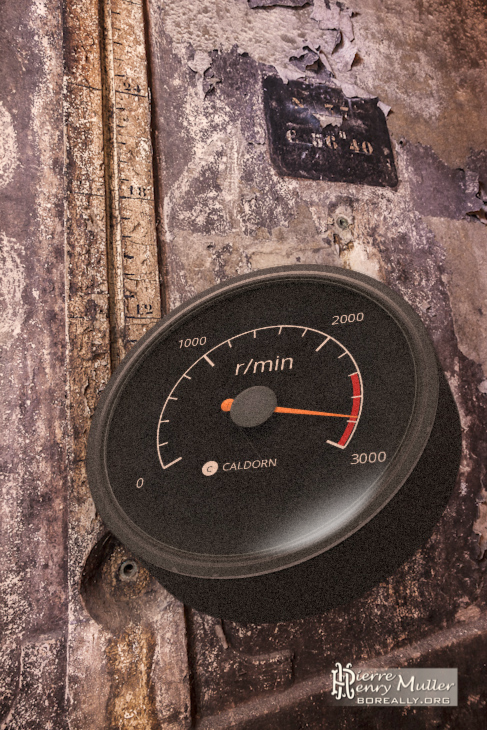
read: 2800 rpm
